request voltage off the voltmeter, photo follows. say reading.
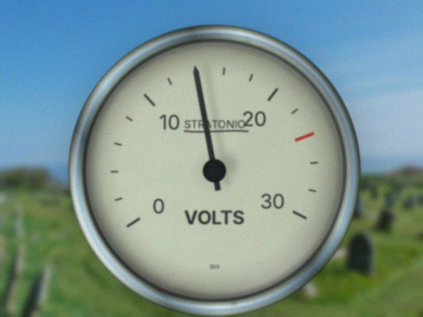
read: 14 V
